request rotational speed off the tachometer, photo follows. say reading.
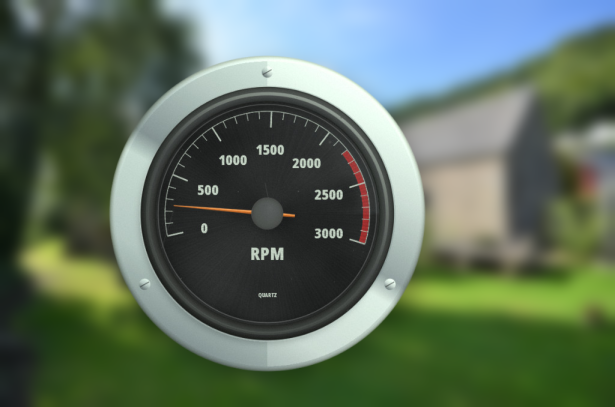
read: 250 rpm
